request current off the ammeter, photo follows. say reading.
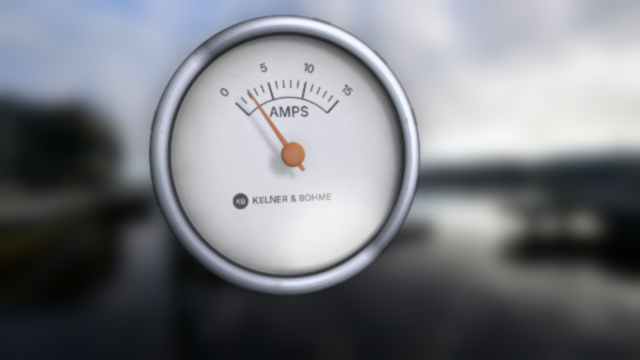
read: 2 A
